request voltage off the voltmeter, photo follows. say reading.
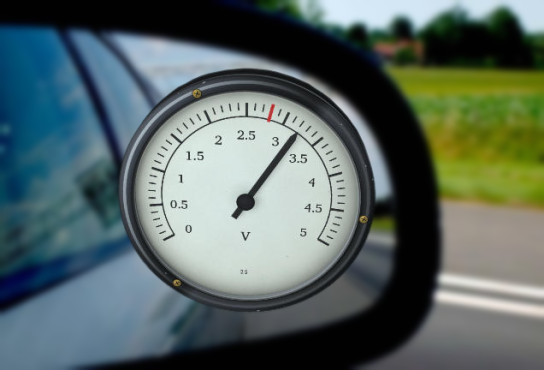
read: 3.2 V
